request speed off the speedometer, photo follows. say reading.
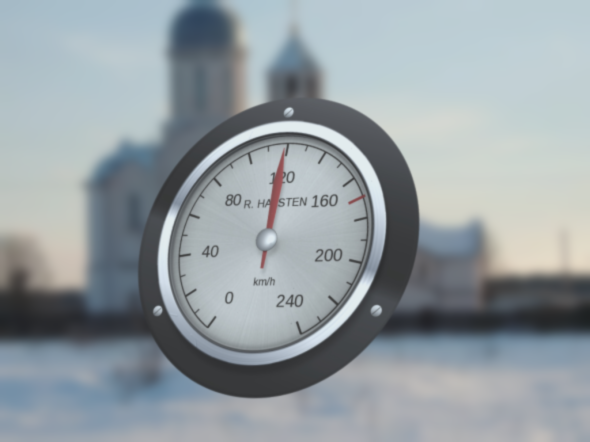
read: 120 km/h
